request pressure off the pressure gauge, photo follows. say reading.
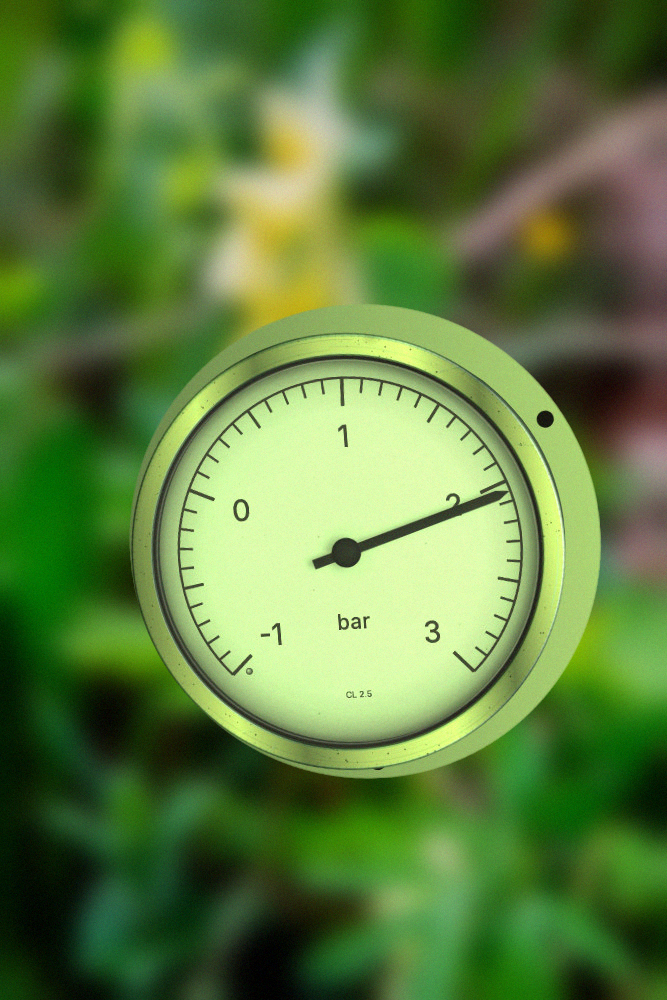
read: 2.05 bar
